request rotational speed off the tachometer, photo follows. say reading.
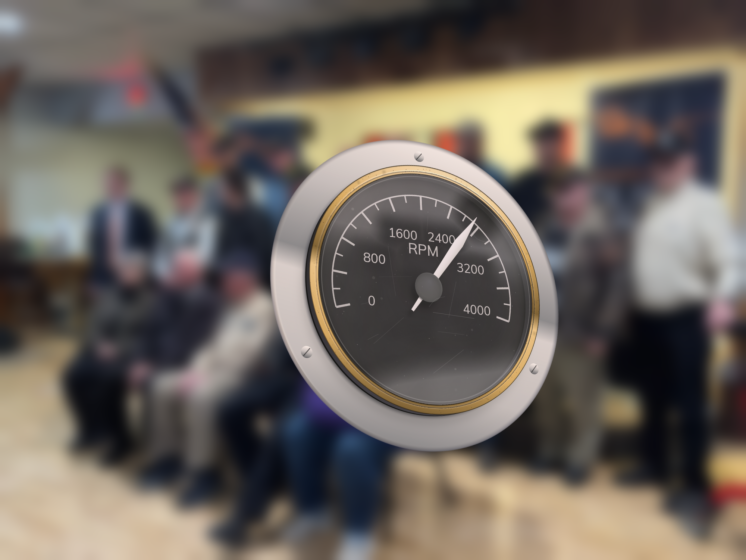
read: 2700 rpm
